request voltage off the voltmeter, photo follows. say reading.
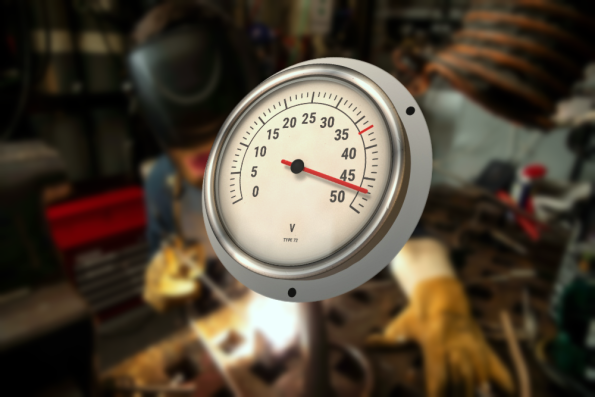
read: 47 V
